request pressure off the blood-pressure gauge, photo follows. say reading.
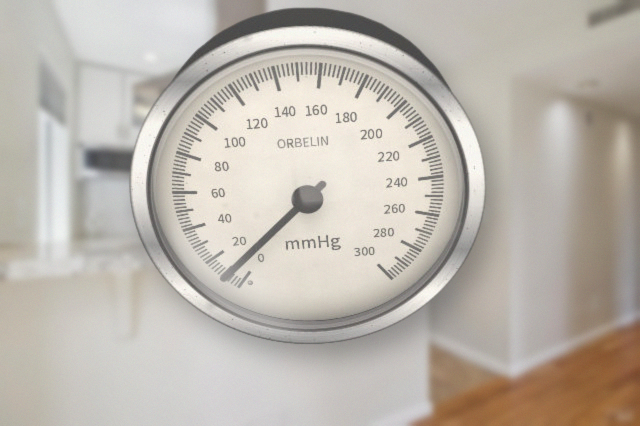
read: 10 mmHg
